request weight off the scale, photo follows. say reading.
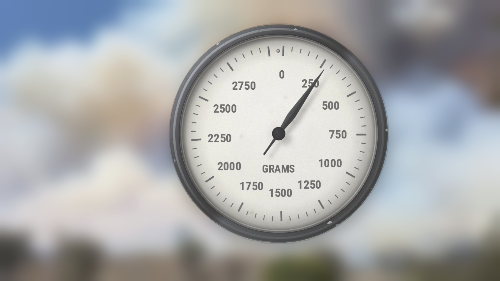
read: 275 g
